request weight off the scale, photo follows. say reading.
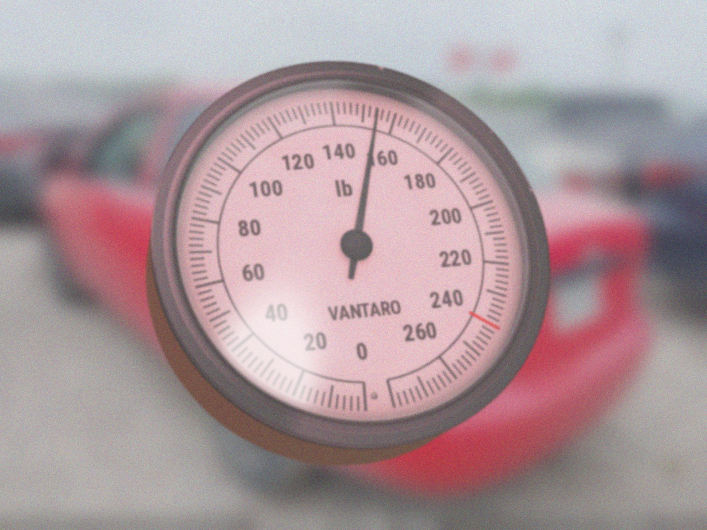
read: 154 lb
